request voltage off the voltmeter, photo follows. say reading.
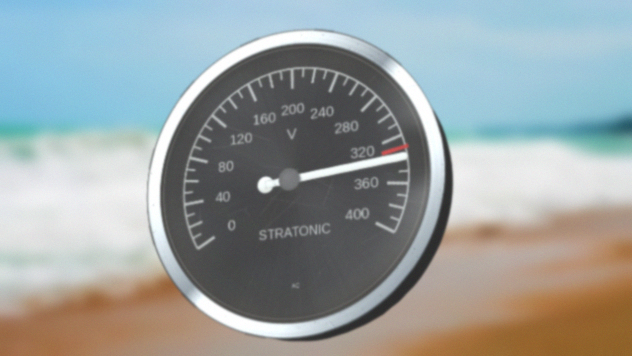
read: 340 V
